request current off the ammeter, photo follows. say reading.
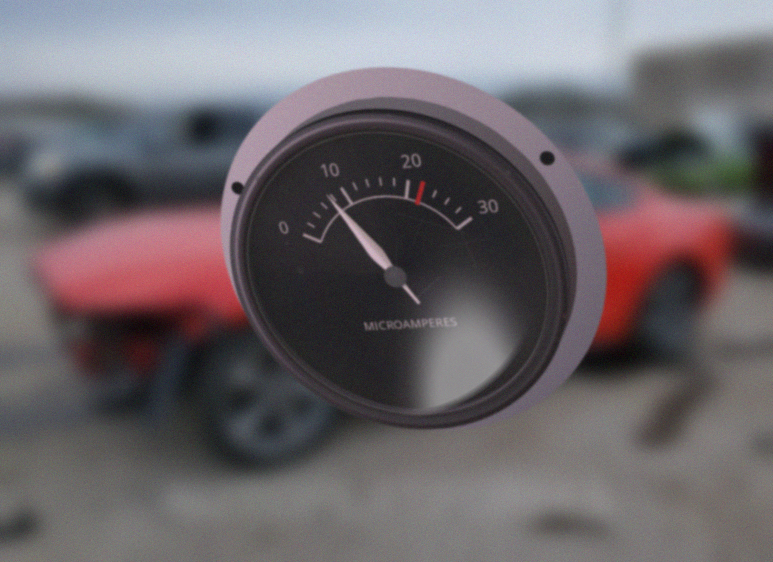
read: 8 µA
